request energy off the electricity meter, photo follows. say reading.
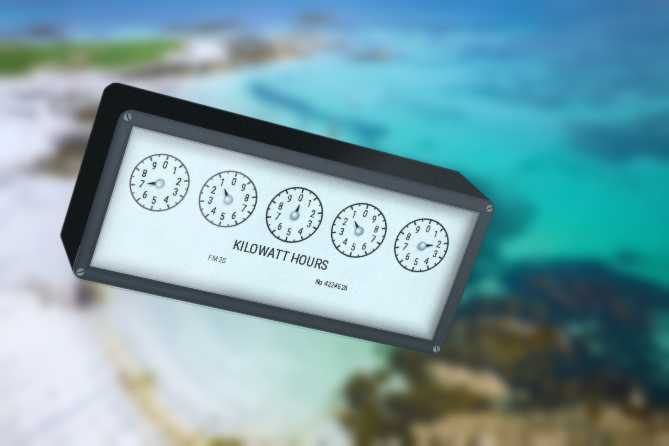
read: 71012 kWh
